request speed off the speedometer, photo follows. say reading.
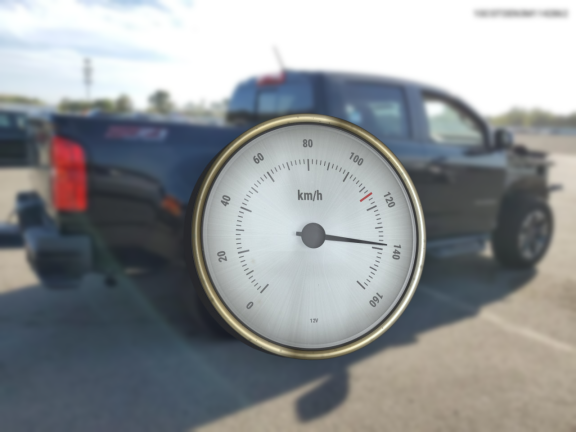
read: 138 km/h
